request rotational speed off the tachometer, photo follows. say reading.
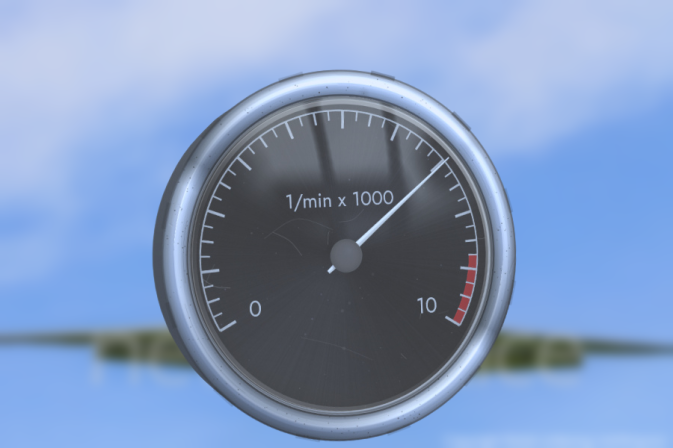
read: 7000 rpm
